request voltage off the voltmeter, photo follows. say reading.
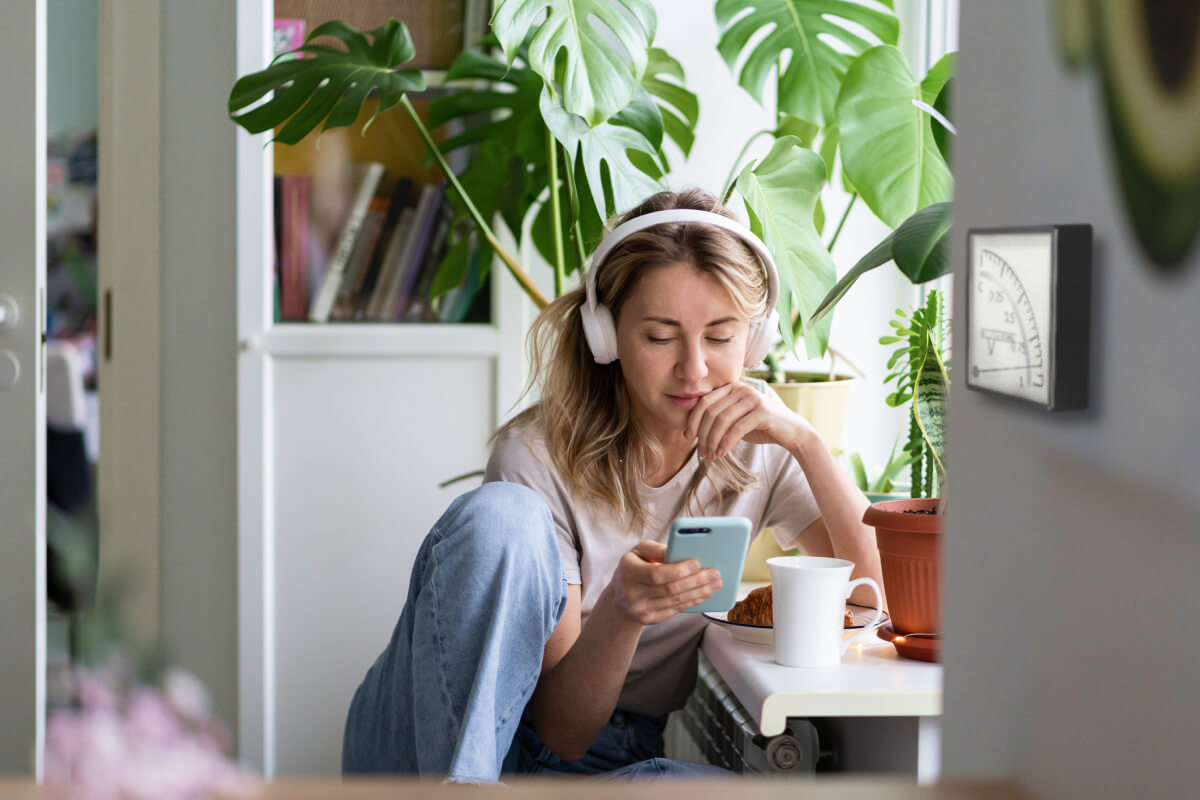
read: 0.9 V
